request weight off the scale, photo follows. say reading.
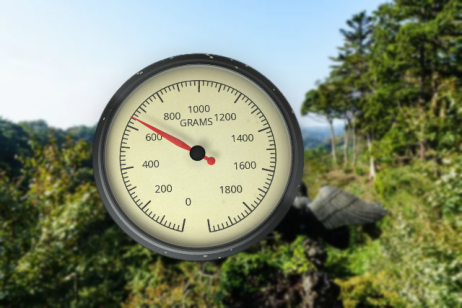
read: 640 g
